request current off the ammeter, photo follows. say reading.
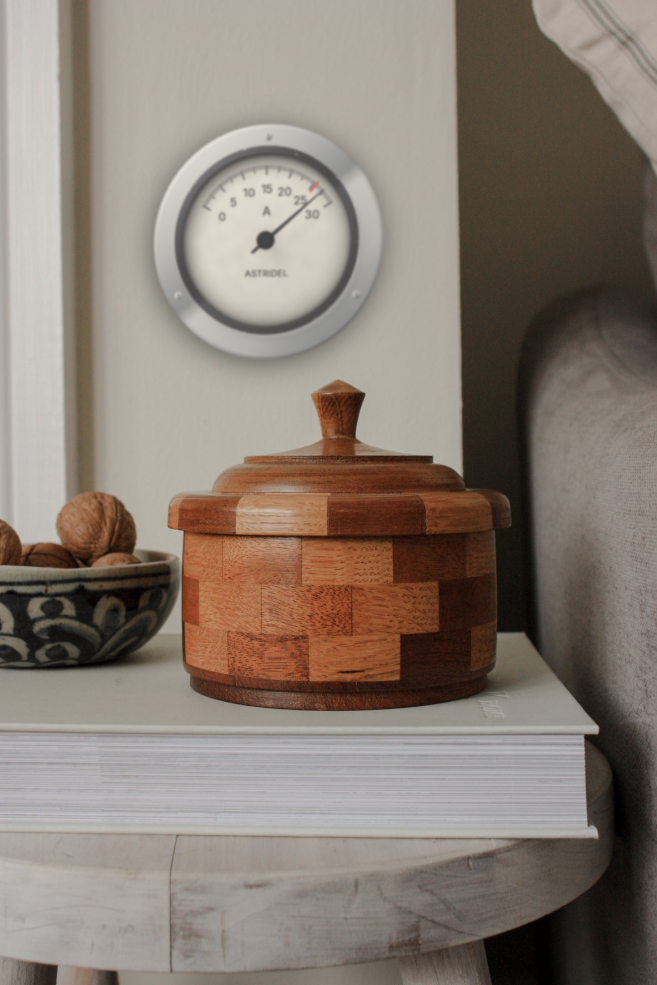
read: 27.5 A
